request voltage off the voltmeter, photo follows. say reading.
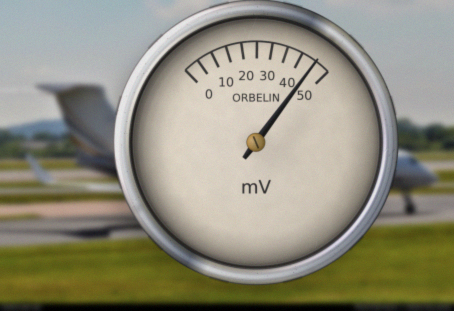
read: 45 mV
